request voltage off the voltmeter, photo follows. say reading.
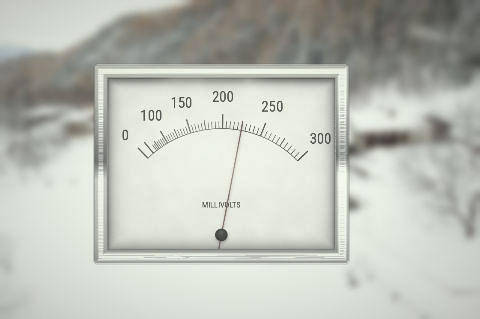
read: 225 mV
